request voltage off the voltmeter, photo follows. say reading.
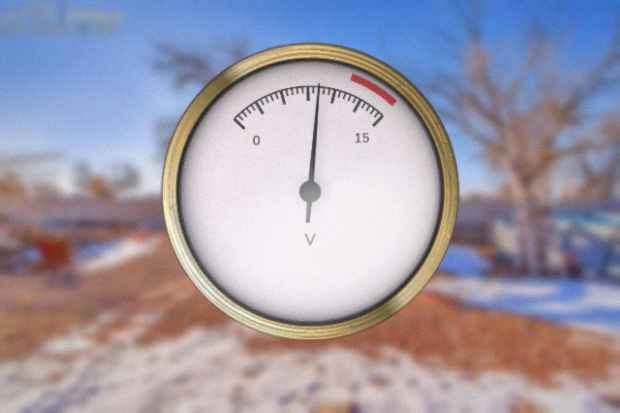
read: 8.5 V
